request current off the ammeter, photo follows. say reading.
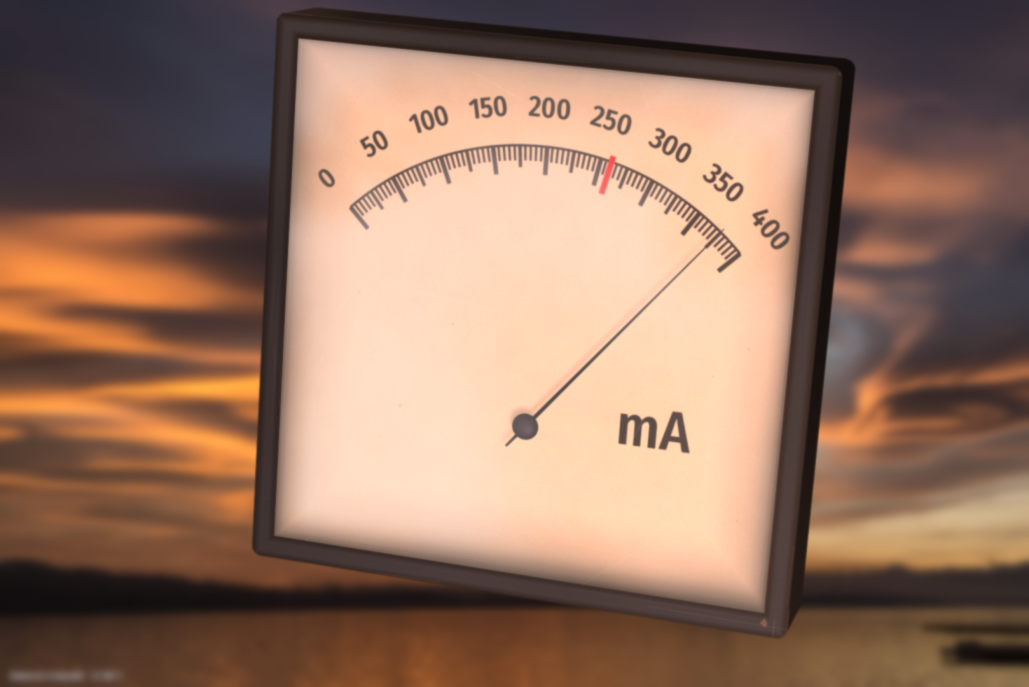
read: 375 mA
